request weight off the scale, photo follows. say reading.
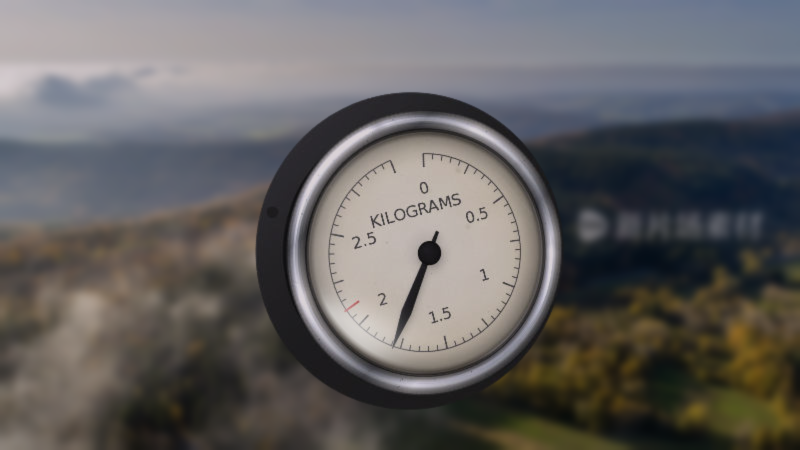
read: 1.8 kg
